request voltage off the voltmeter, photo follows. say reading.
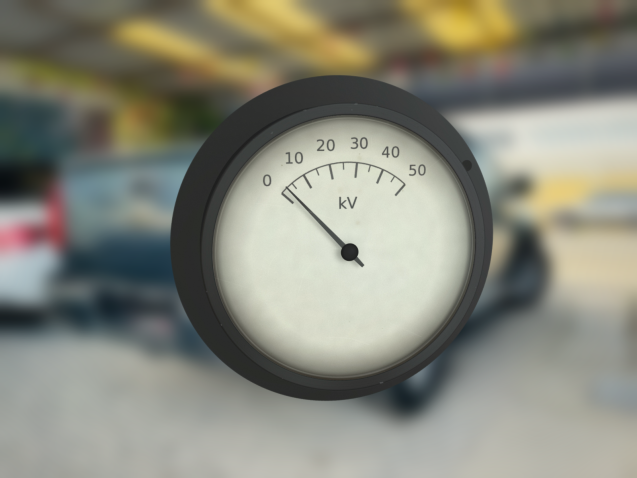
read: 2.5 kV
